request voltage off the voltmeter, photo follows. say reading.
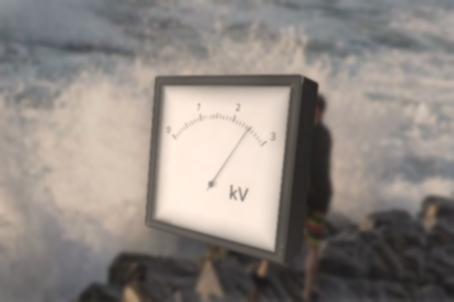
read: 2.5 kV
